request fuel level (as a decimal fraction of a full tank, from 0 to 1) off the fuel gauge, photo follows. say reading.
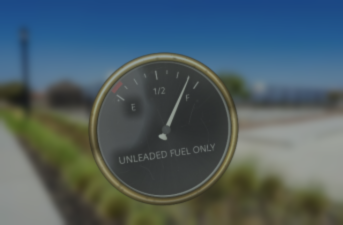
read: 0.875
